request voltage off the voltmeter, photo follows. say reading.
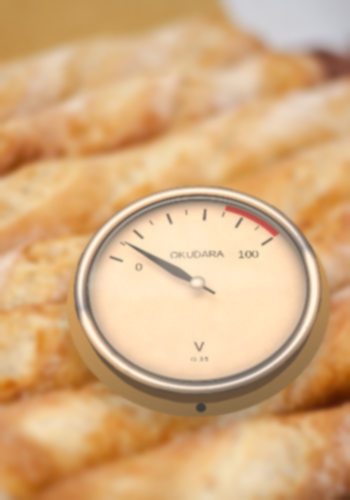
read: 10 V
